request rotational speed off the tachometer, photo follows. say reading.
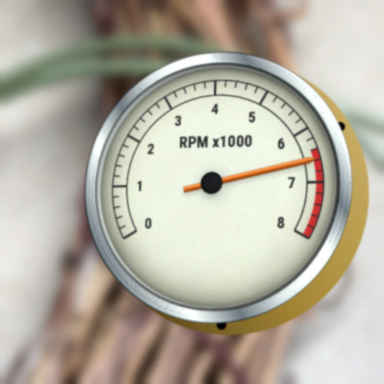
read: 6600 rpm
